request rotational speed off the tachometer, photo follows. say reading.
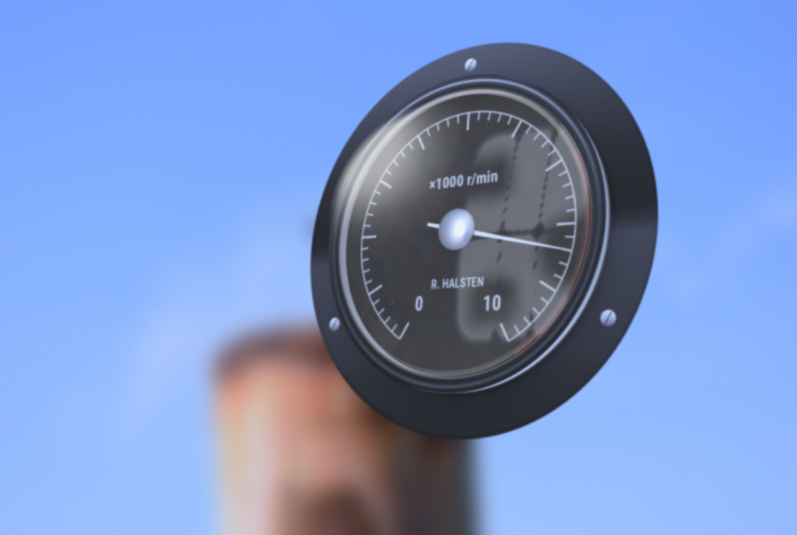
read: 8400 rpm
